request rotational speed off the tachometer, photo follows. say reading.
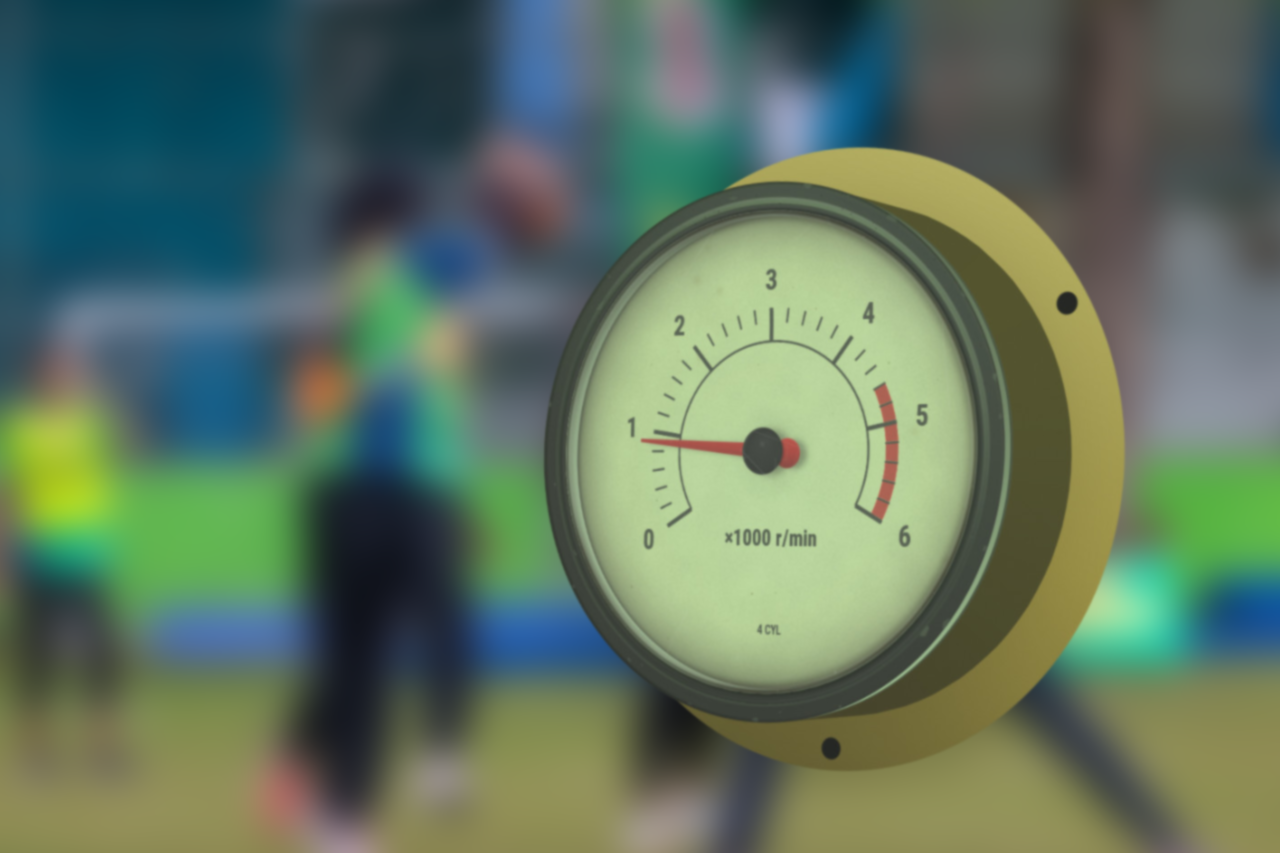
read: 900 rpm
